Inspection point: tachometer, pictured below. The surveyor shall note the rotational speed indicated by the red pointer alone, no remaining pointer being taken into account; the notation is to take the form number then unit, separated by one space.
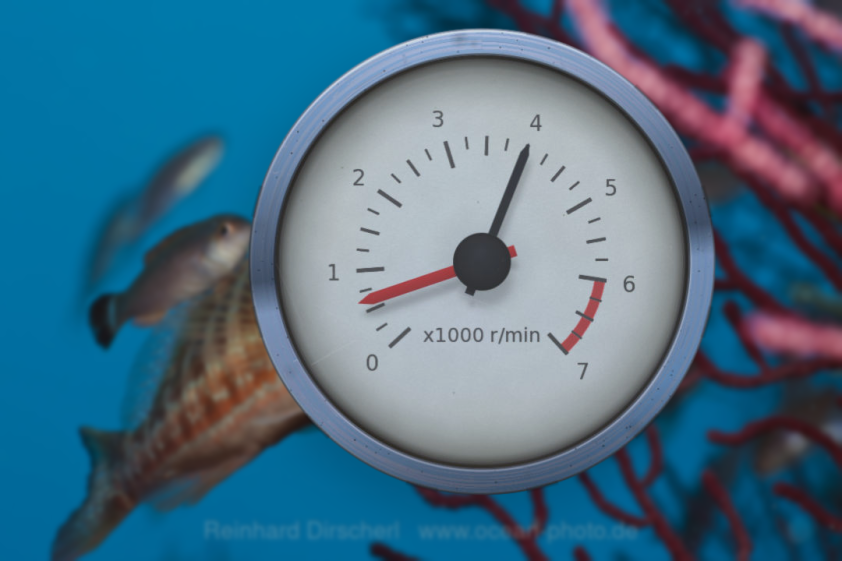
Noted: 625 rpm
